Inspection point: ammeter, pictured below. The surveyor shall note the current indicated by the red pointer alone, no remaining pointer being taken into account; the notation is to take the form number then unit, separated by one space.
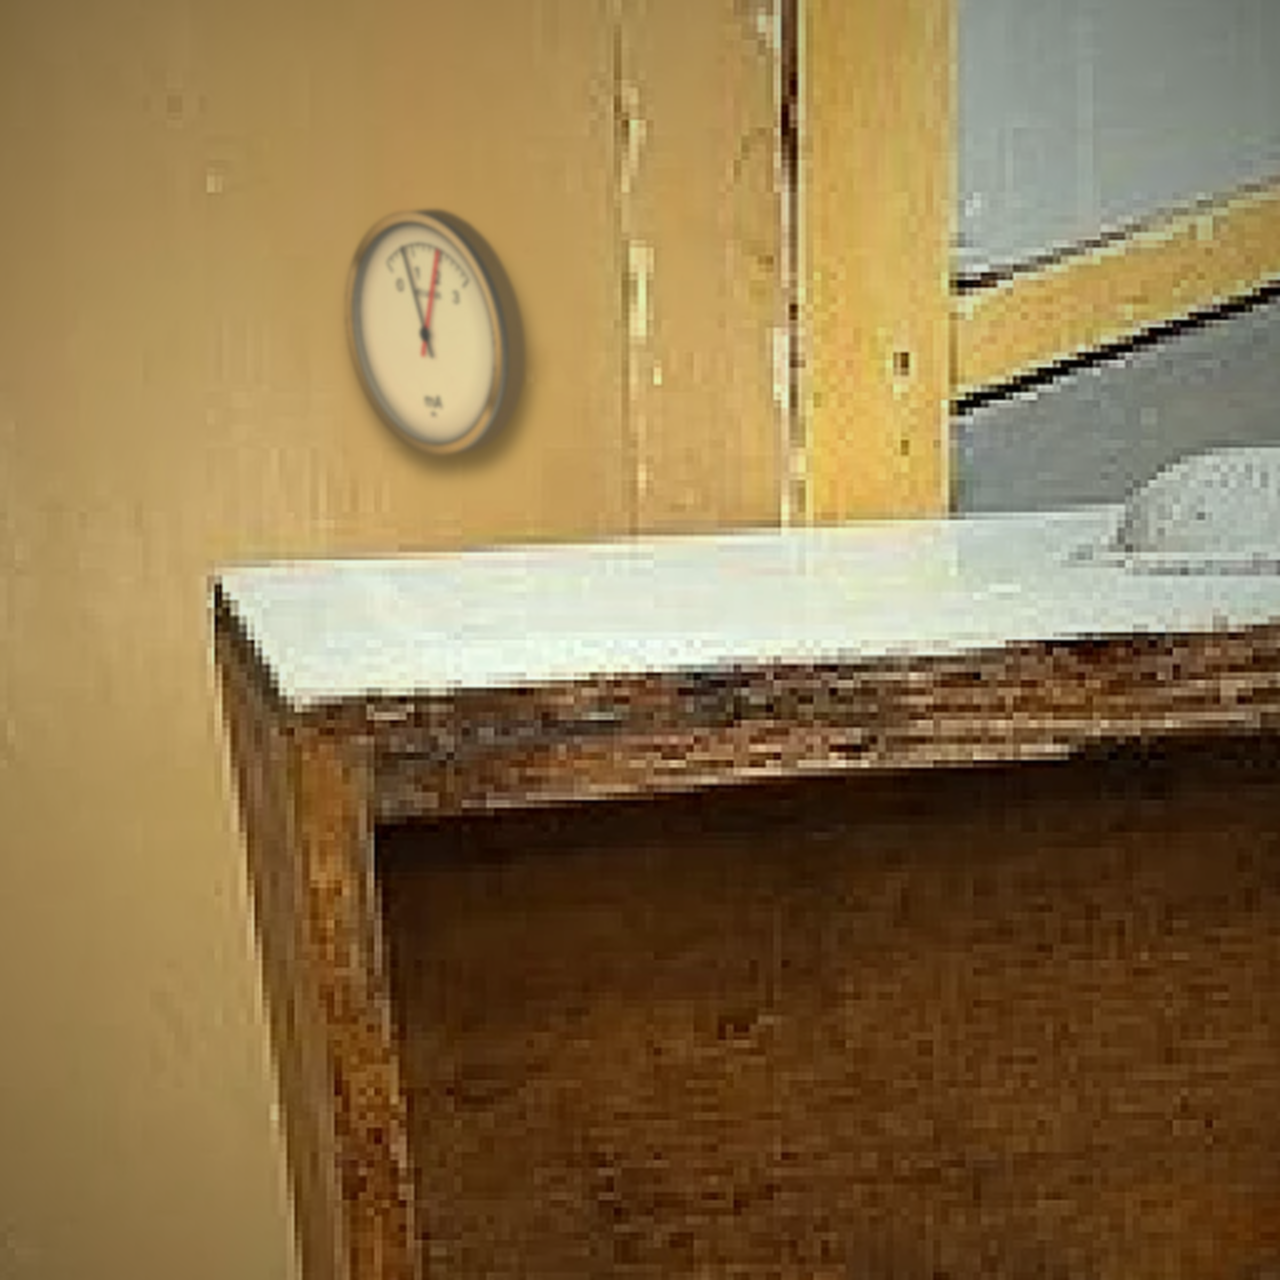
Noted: 2 mA
